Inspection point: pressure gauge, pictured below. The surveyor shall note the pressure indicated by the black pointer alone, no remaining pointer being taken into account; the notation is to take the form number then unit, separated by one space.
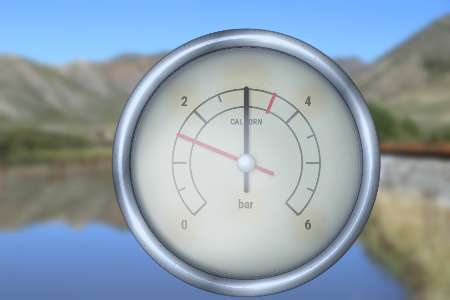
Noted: 3 bar
